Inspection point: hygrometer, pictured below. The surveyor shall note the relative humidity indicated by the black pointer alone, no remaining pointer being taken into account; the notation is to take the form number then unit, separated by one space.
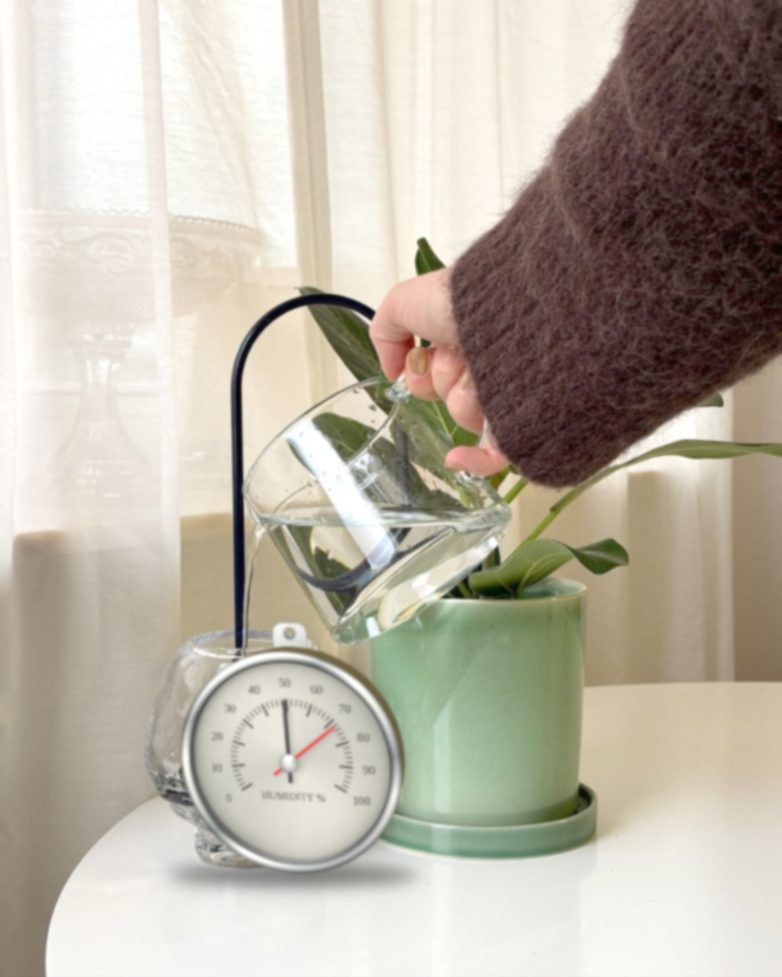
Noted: 50 %
